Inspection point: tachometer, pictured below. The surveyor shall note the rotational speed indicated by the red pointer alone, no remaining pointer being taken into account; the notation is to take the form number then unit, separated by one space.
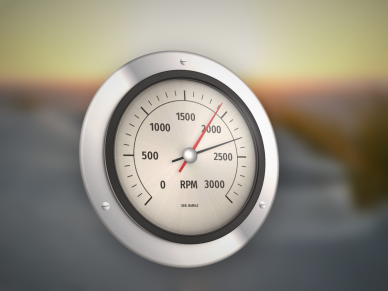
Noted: 1900 rpm
